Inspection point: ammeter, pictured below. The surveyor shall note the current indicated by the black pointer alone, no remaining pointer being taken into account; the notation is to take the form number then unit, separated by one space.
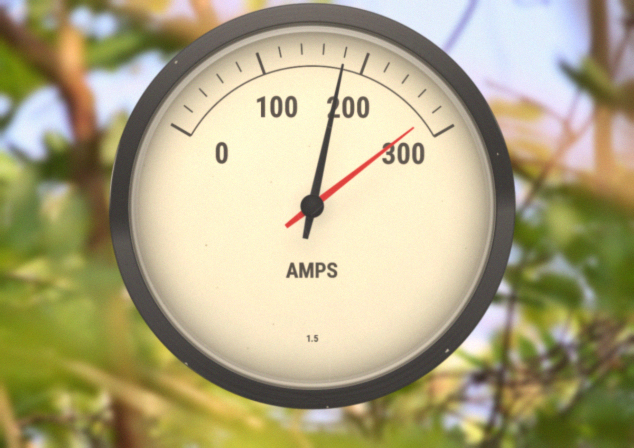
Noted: 180 A
